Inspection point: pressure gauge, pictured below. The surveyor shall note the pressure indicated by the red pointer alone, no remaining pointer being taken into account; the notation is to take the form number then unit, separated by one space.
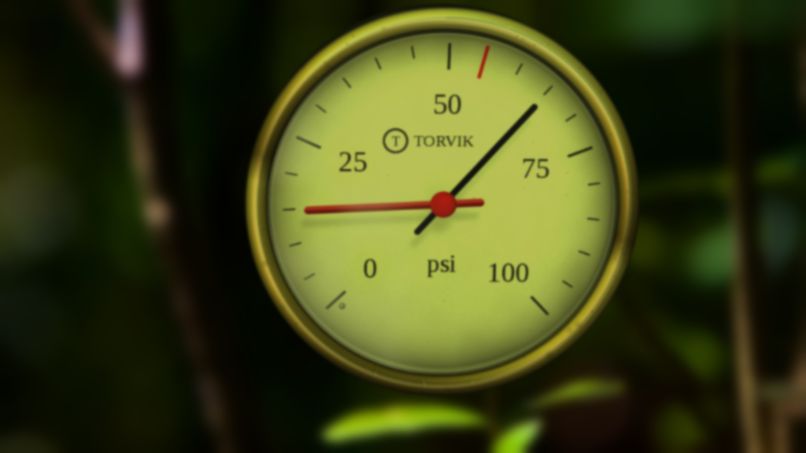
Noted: 15 psi
